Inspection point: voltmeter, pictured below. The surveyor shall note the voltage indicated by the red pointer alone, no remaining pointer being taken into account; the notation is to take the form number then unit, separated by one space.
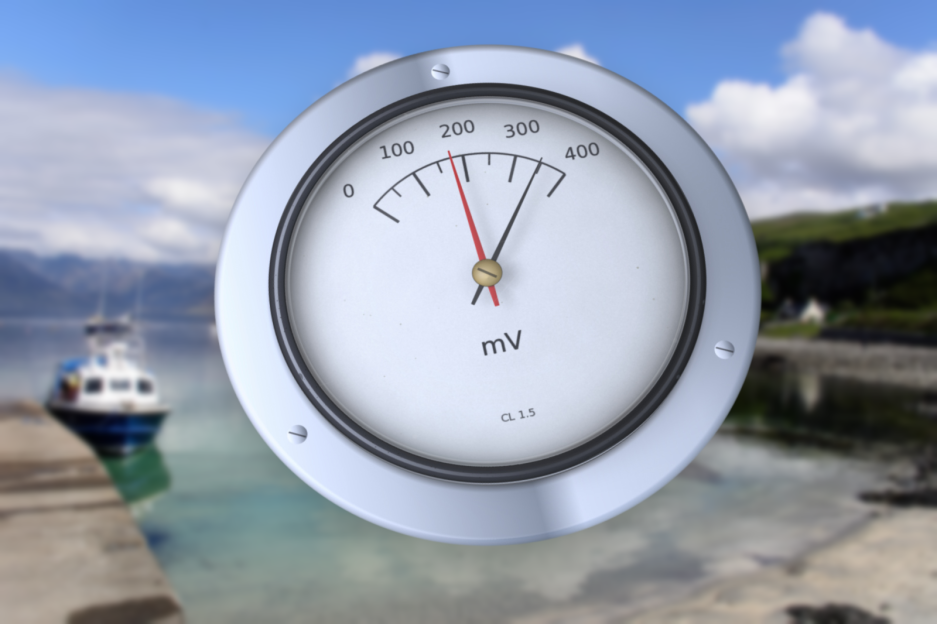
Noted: 175 mV
